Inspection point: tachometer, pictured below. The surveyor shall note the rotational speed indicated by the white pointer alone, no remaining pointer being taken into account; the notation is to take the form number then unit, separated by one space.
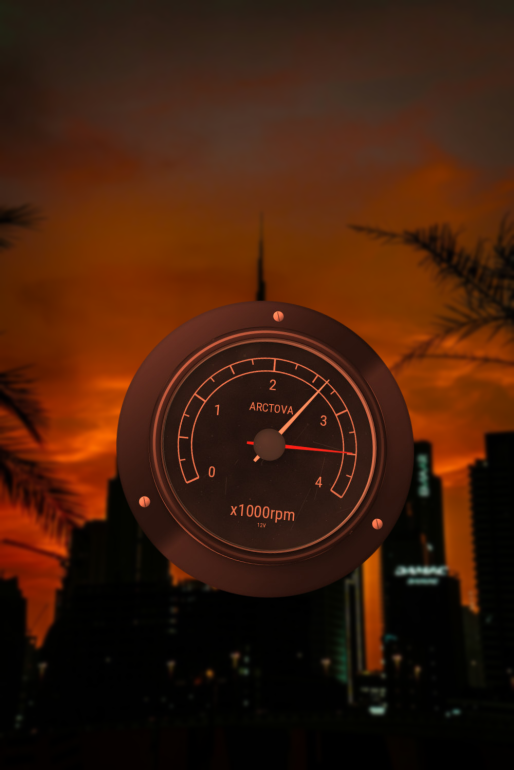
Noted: 2625 rpm
